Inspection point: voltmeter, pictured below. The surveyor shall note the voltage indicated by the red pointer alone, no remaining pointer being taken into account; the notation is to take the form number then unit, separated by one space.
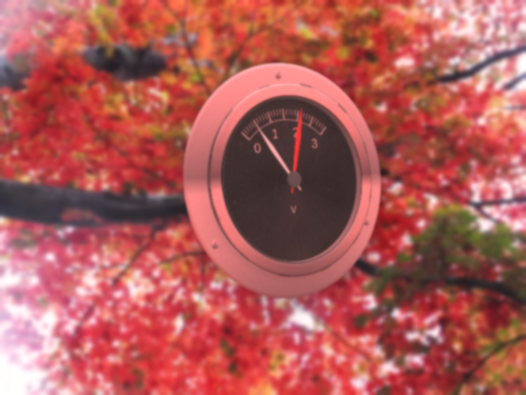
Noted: 2 V
